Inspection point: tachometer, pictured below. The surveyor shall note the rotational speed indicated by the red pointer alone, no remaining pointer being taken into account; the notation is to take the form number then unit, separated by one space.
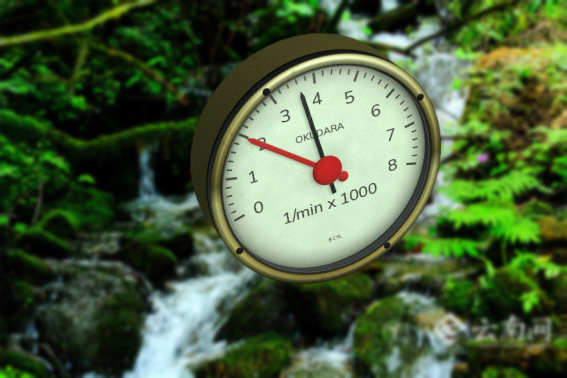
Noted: 2000 rpm
